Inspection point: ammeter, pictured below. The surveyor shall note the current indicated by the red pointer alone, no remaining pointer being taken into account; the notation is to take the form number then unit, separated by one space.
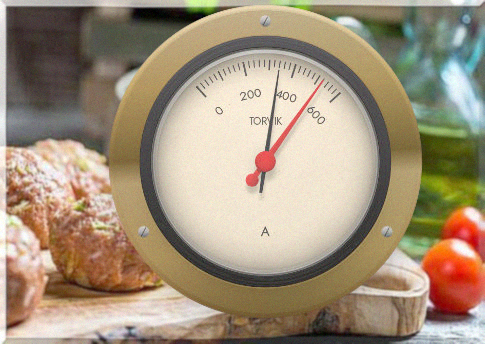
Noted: 520 A
